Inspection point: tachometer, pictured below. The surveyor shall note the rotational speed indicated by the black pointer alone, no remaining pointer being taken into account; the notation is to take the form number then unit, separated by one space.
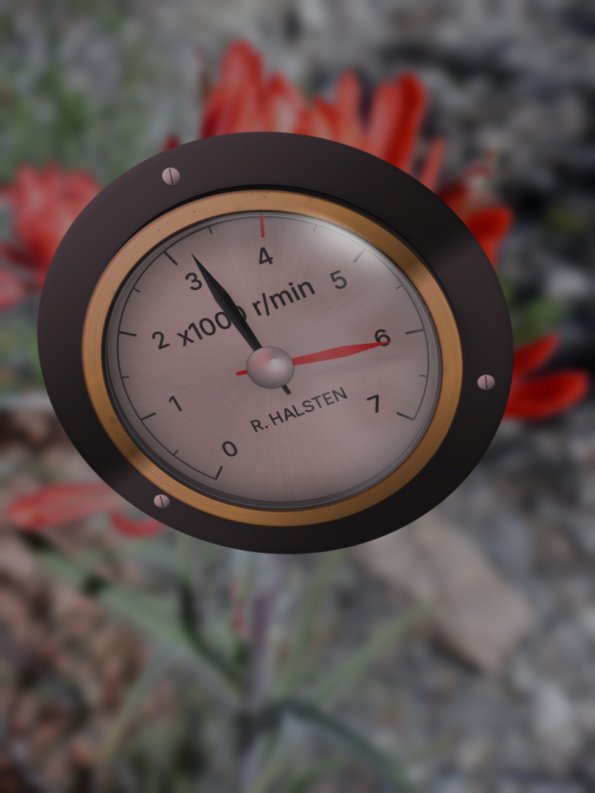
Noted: 3250 rpm
